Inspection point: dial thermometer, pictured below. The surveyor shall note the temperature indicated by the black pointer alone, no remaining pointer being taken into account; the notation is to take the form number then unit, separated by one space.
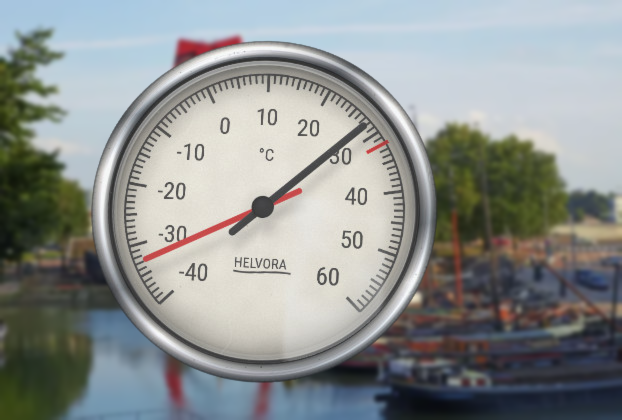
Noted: 28 °C
